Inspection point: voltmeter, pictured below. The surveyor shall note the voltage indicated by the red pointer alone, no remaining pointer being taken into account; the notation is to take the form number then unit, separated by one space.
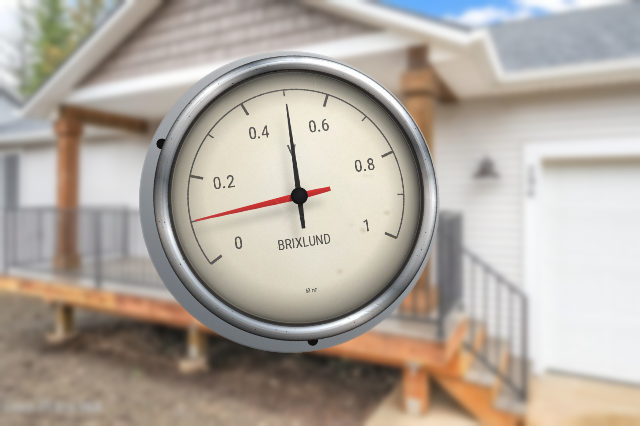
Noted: 0.1 V
